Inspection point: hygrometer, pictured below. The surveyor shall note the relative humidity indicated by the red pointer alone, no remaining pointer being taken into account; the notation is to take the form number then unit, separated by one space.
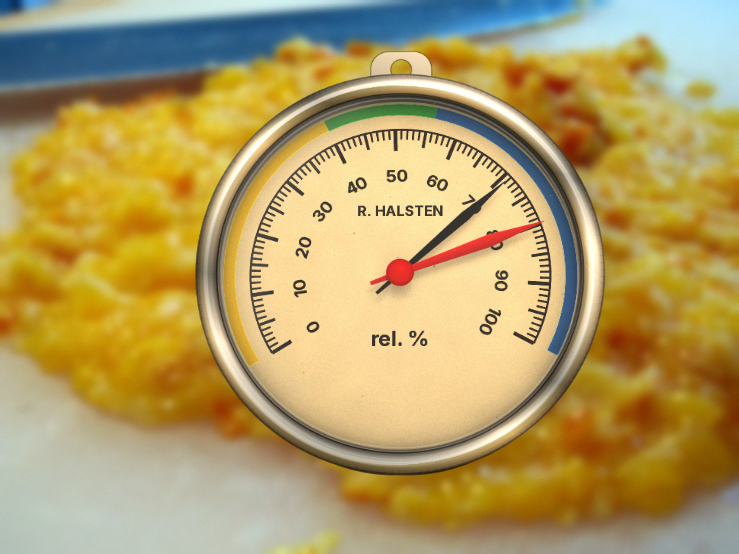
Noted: 80 %
